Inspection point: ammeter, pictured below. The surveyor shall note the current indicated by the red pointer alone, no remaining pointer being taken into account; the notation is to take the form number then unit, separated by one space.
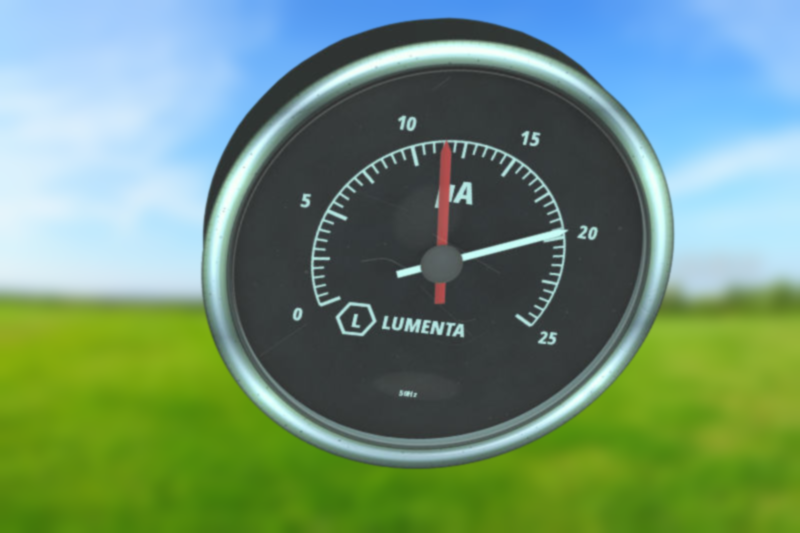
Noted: 11.5 µA
